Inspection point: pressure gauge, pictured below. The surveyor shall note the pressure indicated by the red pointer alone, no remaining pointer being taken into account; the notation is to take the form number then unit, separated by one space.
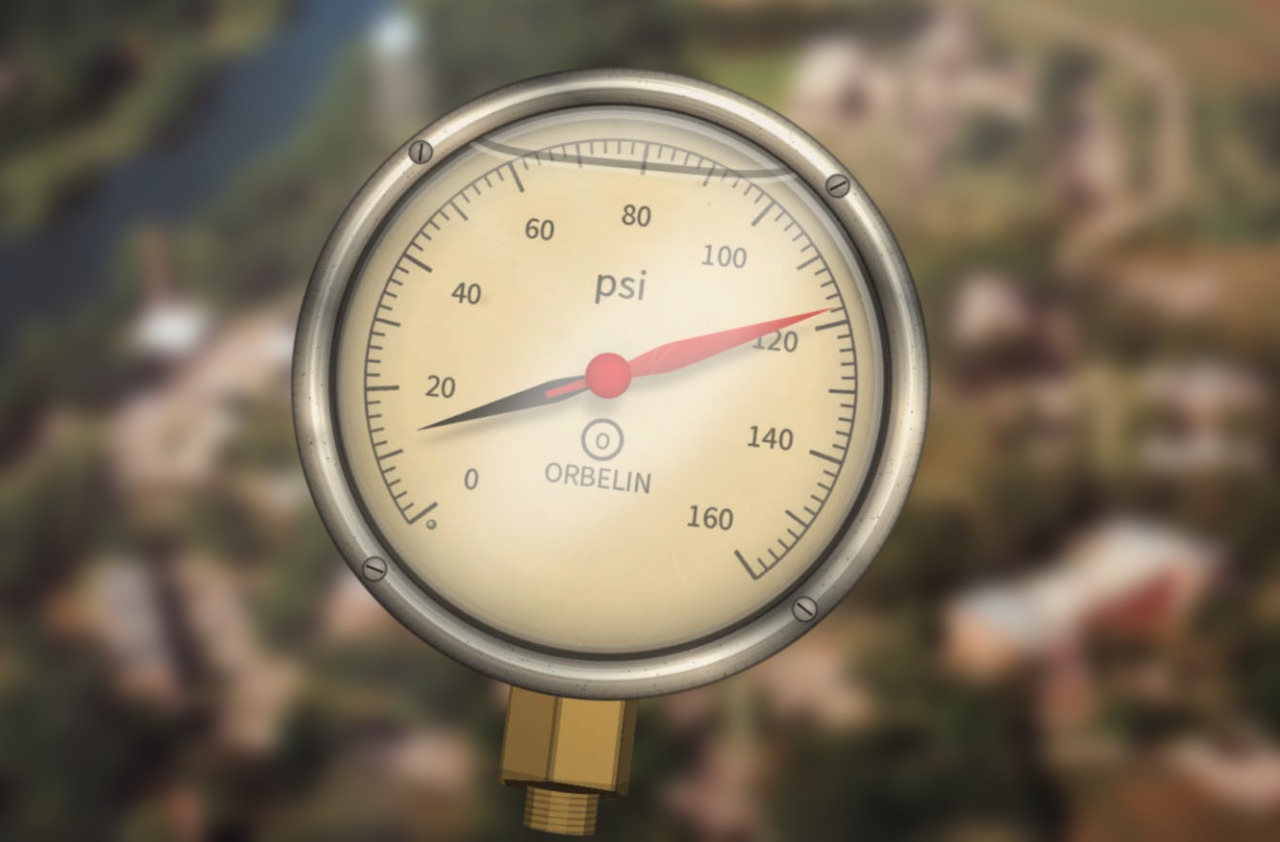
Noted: 118 psi
